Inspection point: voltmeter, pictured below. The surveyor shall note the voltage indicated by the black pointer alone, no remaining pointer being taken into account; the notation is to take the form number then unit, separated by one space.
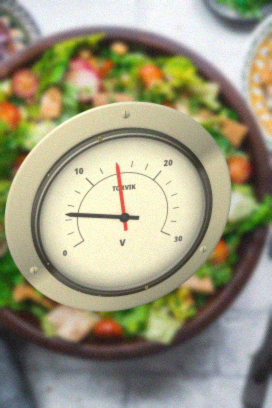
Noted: 5 V
